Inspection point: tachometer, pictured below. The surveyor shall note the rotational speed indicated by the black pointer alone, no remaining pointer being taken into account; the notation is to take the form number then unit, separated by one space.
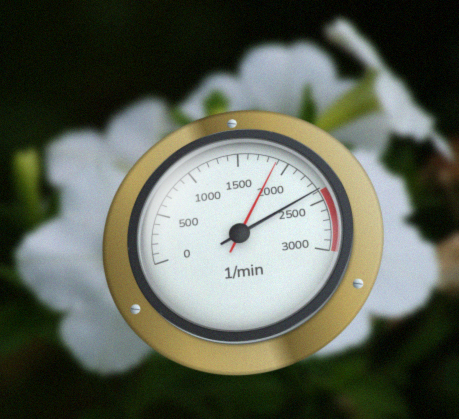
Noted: 2400 rpm
